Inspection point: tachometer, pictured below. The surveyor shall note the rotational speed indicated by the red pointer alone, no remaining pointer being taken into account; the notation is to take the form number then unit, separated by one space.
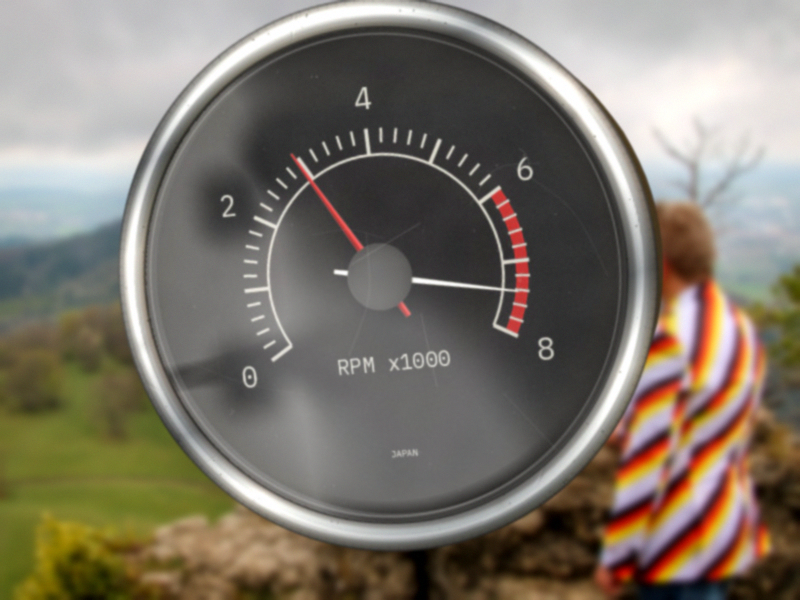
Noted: 3000 rpm
